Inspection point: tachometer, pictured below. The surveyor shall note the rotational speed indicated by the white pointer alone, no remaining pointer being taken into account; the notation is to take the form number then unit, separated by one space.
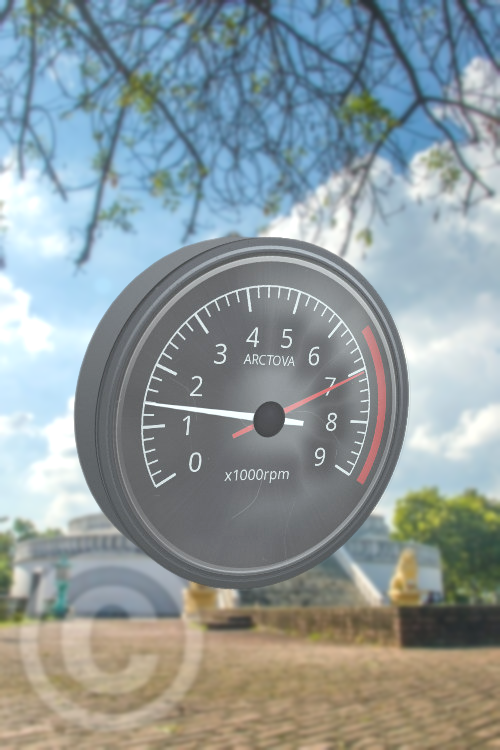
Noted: 1400 rpm
